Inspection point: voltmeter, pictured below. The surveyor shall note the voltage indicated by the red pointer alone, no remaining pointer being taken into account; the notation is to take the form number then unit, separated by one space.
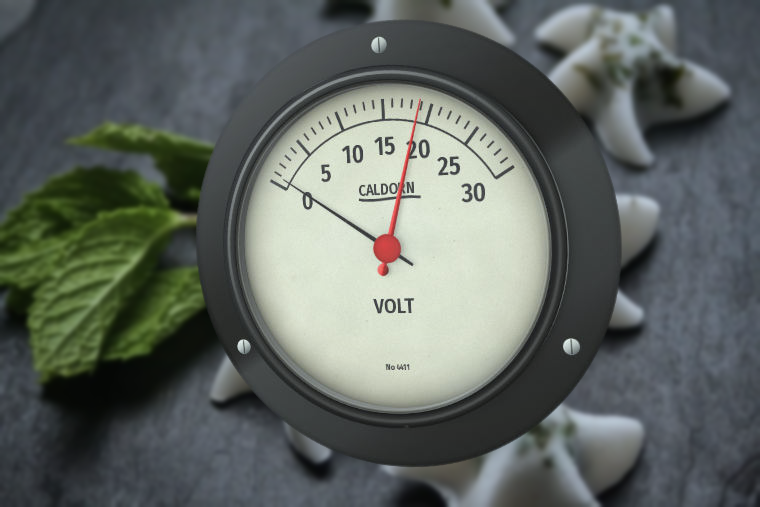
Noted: 19 V
